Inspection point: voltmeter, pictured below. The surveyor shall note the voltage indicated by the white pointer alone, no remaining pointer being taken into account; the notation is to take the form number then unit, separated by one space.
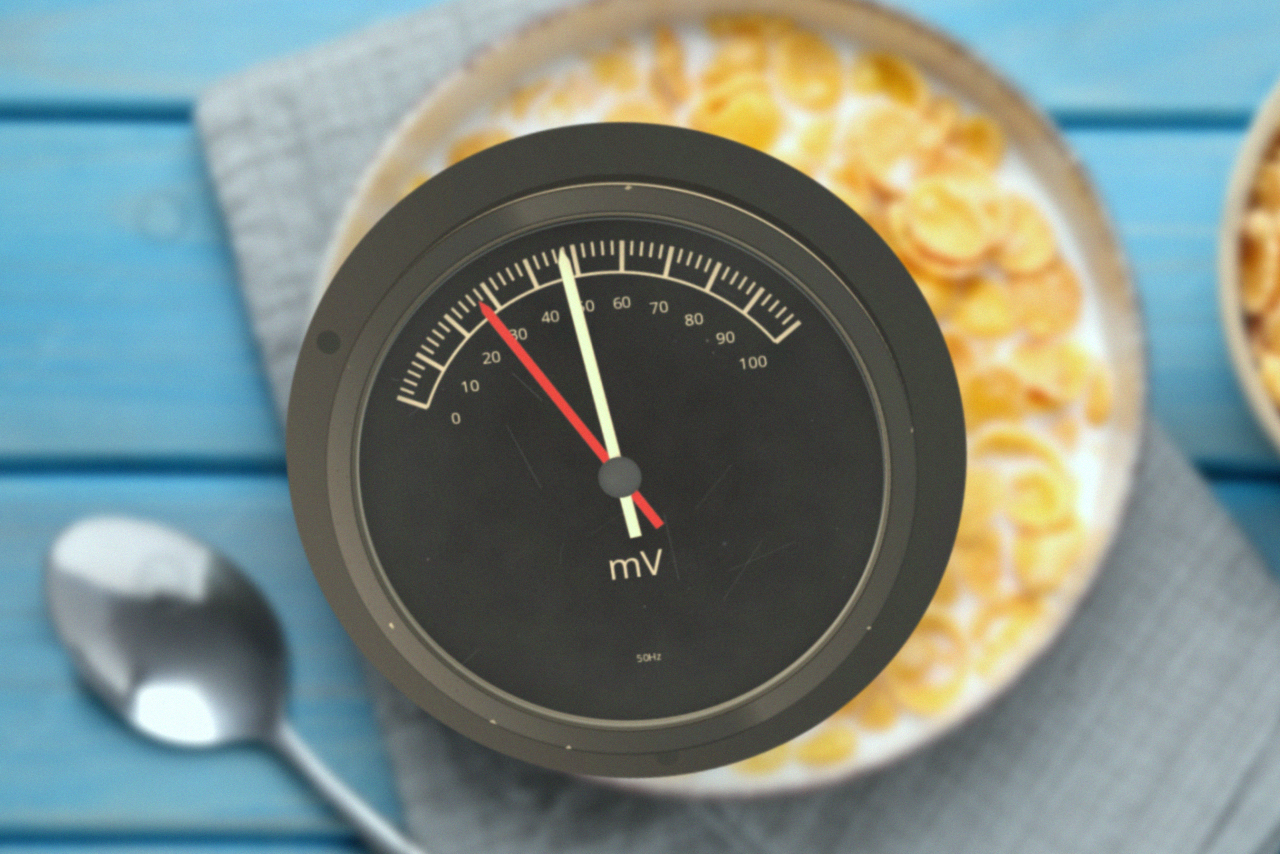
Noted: 48 mV
